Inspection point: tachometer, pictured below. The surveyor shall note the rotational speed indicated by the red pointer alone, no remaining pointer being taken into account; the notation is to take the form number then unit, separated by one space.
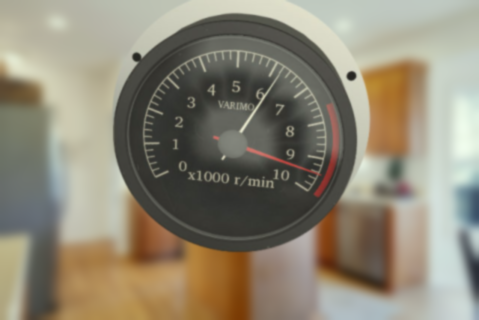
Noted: 9400 rpm
